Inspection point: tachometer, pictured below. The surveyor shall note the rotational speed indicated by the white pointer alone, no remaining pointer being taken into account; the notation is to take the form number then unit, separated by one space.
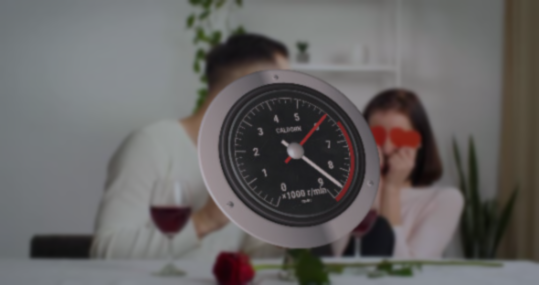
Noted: 8600 rpm
